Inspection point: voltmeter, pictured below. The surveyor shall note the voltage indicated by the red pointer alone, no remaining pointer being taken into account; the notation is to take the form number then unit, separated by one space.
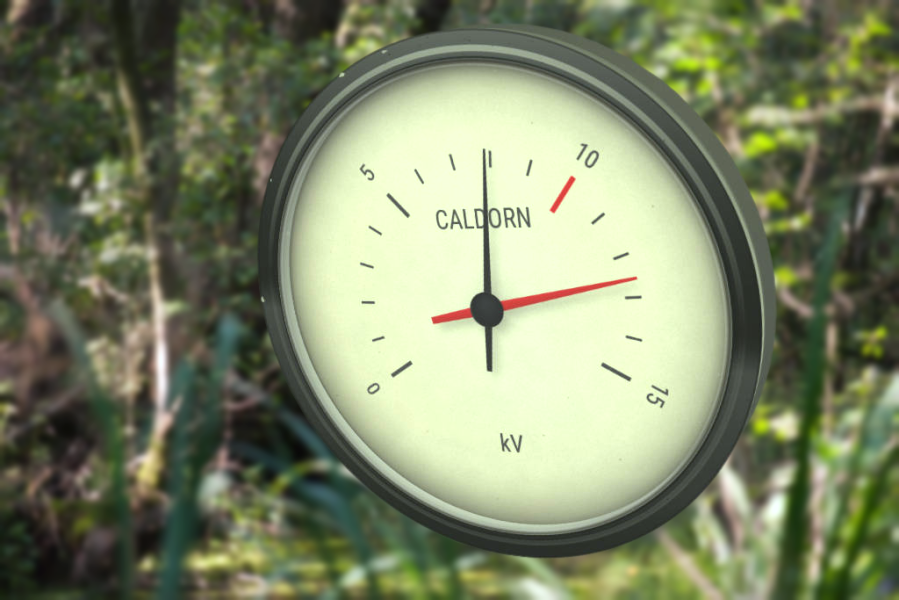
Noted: 12.5 kV
